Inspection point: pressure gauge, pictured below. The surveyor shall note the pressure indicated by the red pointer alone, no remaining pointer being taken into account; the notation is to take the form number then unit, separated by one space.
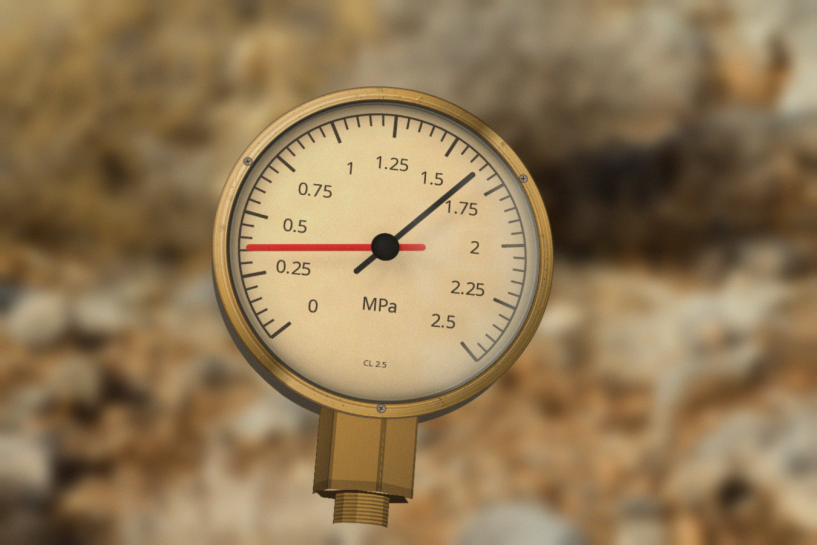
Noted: 0.35 MPa
